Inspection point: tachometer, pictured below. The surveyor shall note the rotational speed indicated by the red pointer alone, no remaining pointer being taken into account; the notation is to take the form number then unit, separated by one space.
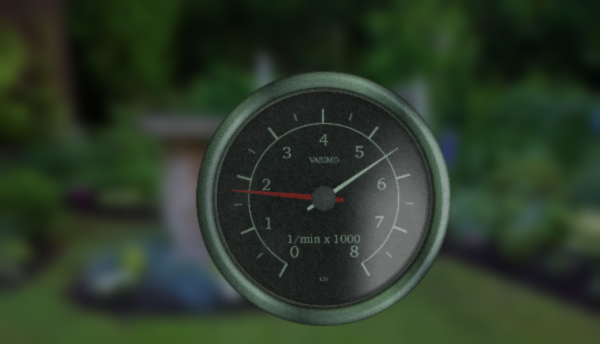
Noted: 1750 rpm
